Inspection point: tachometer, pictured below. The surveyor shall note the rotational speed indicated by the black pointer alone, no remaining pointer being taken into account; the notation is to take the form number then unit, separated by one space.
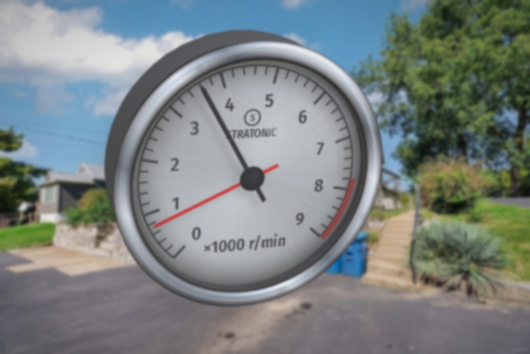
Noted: 3600 rpm
